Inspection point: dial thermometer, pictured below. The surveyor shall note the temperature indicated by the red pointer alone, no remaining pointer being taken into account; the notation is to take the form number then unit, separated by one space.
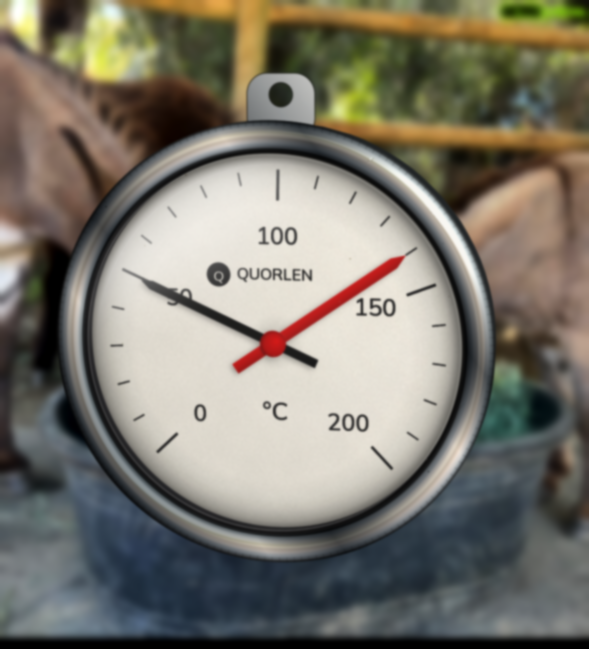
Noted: 140 °C
